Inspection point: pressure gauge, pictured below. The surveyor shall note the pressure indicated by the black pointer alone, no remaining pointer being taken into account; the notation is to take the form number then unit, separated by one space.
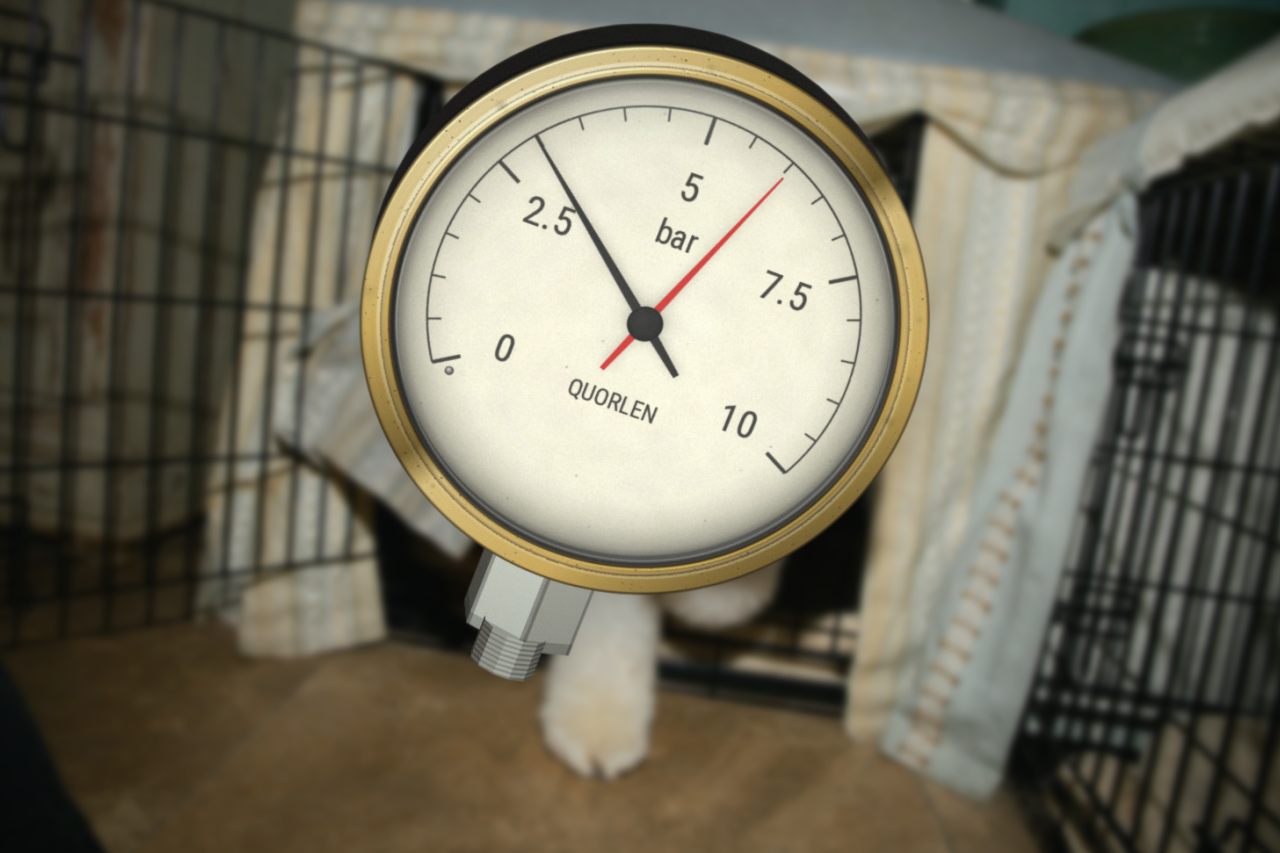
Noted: 3 bar
